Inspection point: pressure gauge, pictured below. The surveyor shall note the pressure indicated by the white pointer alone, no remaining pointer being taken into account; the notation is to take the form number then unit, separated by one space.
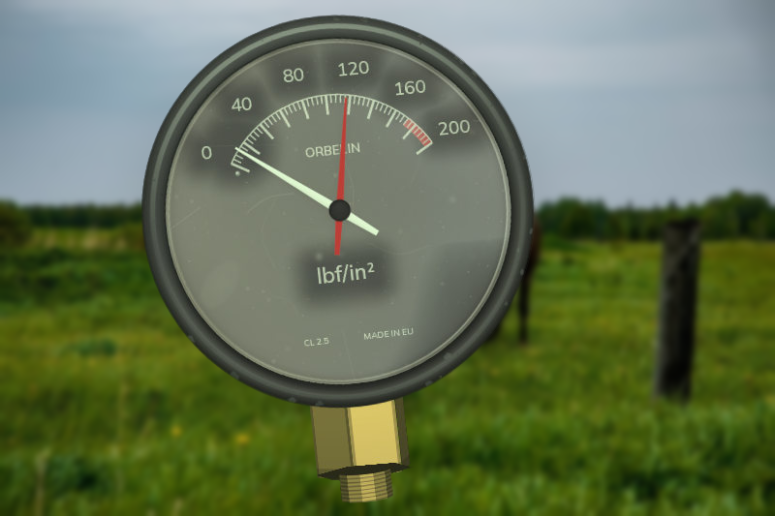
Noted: 12 psi
